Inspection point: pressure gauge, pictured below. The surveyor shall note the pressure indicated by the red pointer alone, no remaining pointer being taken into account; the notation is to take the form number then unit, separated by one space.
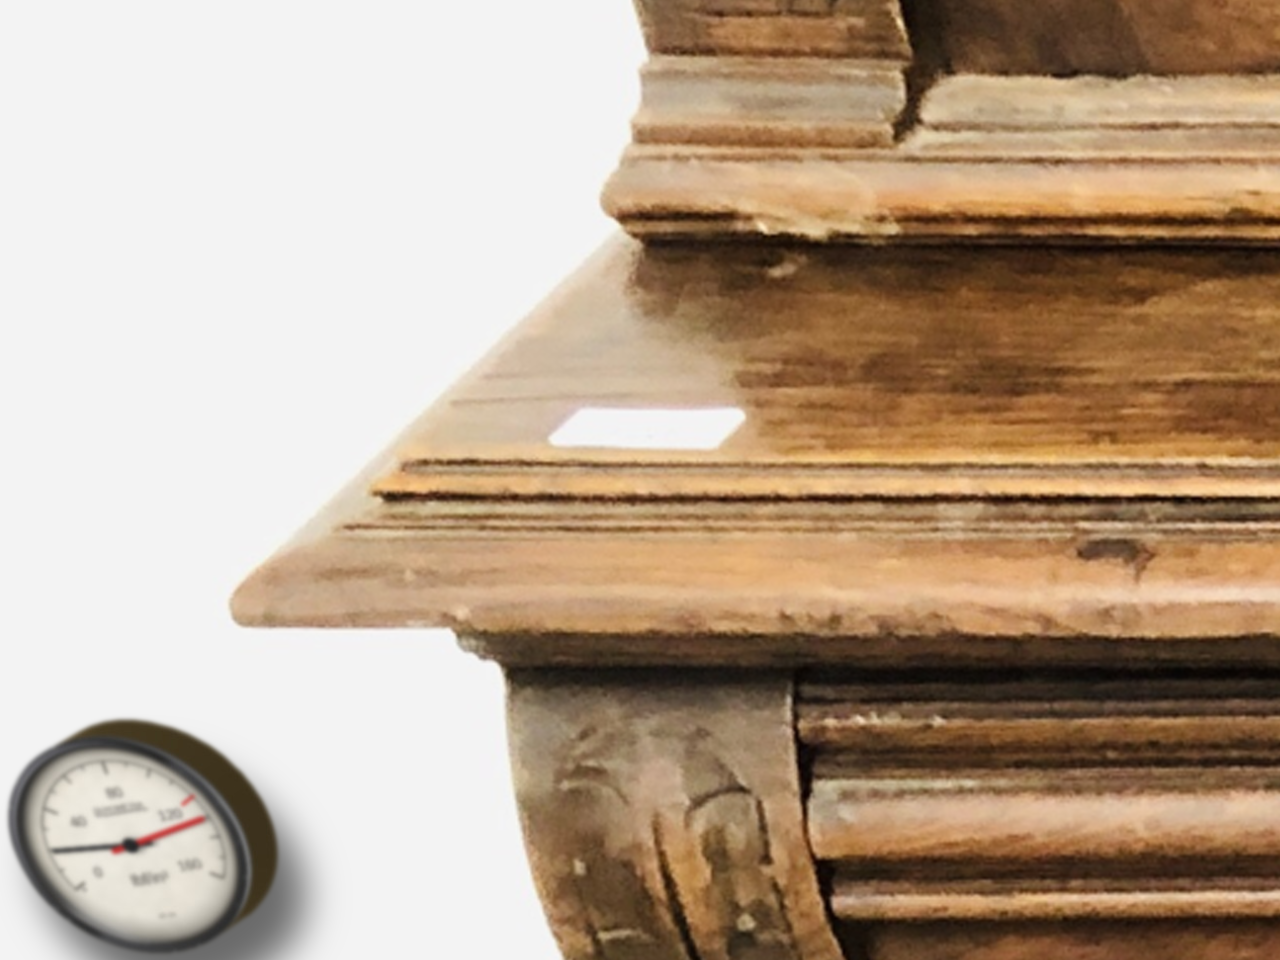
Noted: 130 psi
